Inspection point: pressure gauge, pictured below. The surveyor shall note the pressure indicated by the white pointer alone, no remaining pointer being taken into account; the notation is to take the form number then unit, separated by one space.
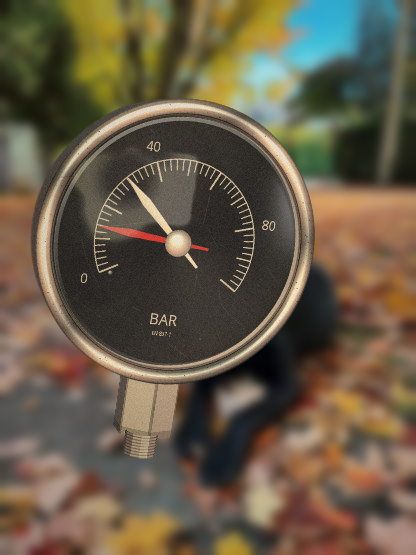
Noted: 30 bar
